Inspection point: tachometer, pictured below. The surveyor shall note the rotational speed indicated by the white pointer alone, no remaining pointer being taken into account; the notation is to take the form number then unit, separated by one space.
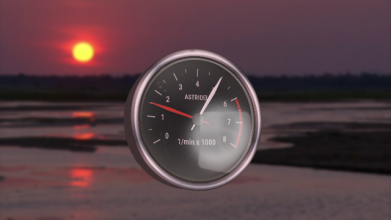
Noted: 5000 rpm
